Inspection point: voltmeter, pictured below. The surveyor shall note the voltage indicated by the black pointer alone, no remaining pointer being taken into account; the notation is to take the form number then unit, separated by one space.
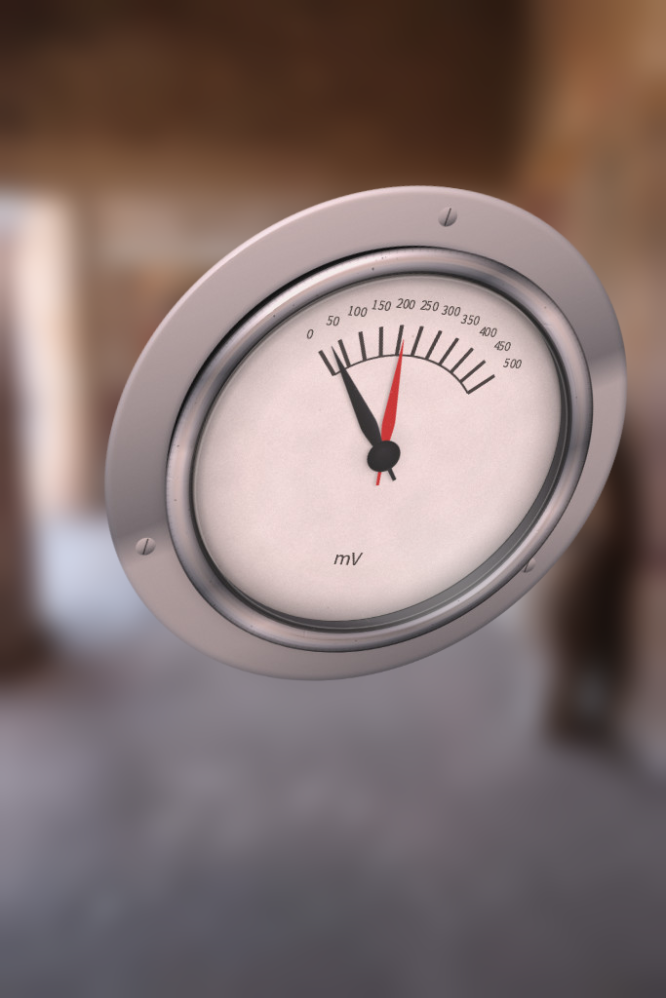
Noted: 25 mV
